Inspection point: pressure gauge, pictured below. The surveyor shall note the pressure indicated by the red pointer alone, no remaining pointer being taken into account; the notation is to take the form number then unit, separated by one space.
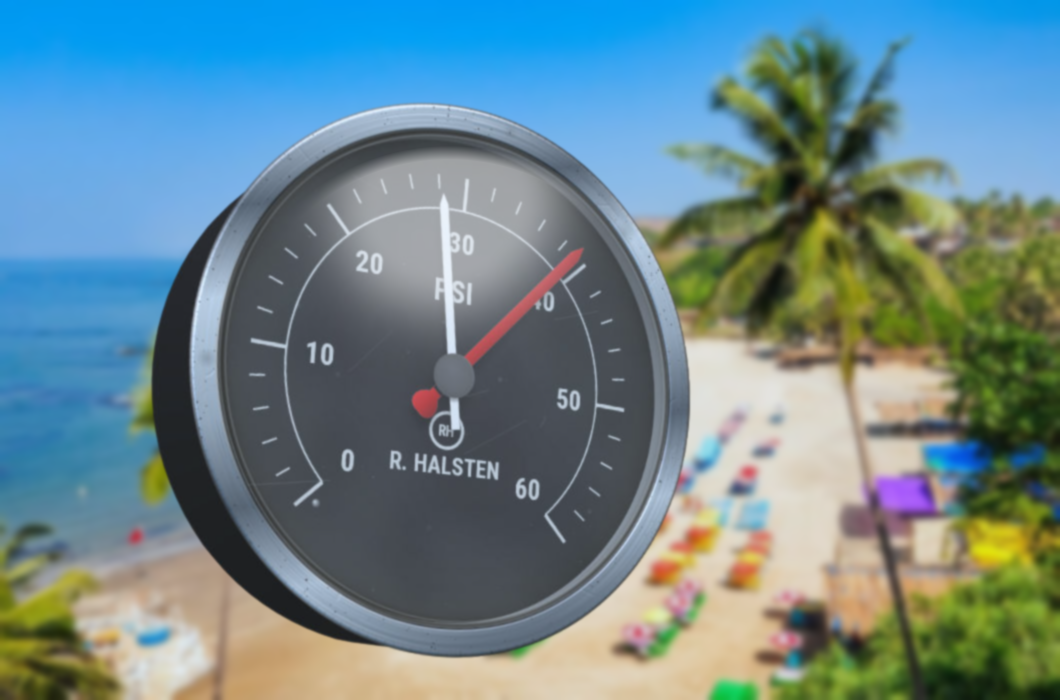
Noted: 39 psi
